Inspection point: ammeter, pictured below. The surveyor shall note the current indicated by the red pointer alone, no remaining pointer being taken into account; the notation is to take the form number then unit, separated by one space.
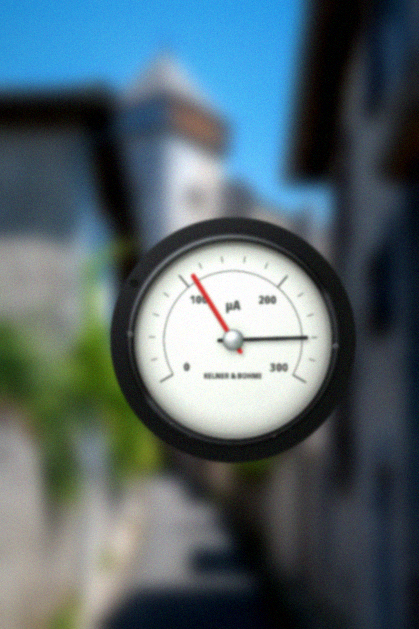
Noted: 110 µA
